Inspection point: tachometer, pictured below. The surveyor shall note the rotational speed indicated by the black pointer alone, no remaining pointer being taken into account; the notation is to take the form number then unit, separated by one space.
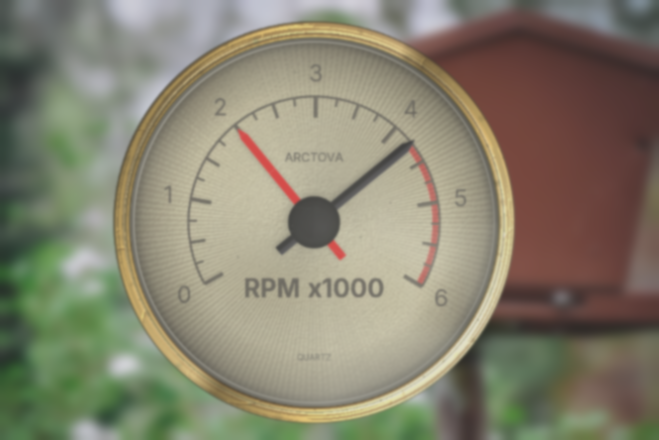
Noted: 4250 rpm
